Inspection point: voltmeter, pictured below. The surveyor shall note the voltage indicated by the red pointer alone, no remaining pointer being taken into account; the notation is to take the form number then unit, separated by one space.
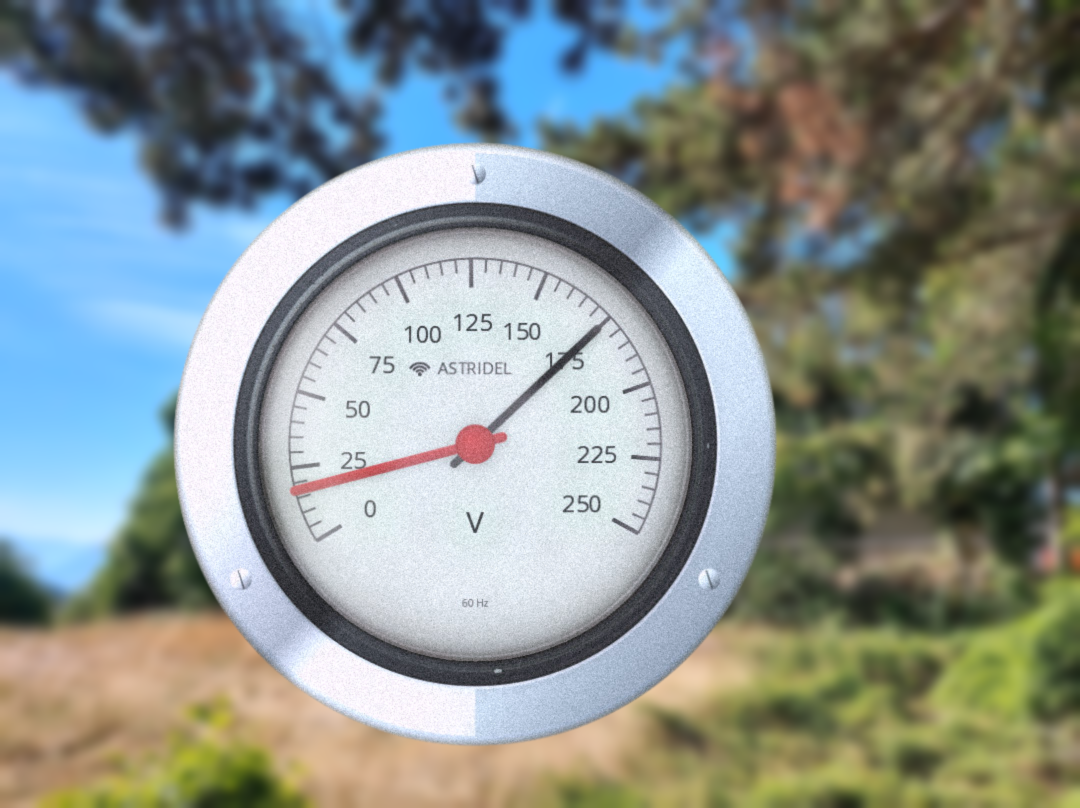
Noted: 17.5 V
